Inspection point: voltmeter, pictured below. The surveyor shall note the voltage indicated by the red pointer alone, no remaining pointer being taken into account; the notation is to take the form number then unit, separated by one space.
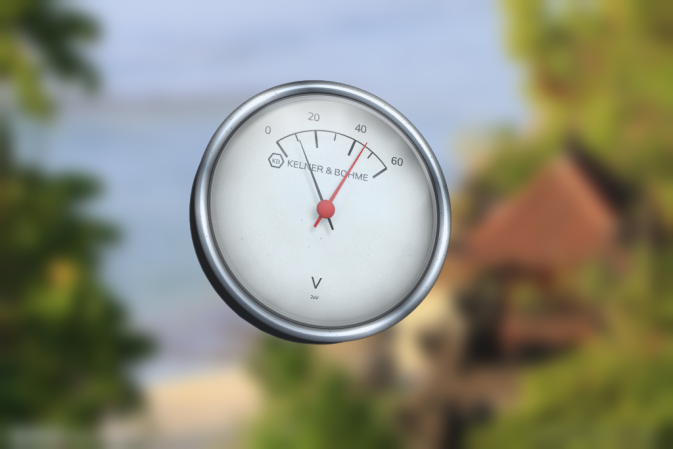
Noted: 45 V
